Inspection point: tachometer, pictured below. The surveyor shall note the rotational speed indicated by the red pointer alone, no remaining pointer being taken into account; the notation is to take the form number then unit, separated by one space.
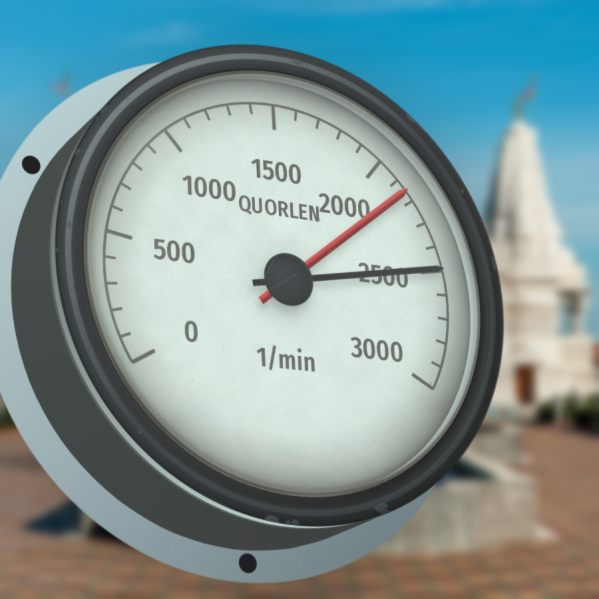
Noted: 2150 rpm
